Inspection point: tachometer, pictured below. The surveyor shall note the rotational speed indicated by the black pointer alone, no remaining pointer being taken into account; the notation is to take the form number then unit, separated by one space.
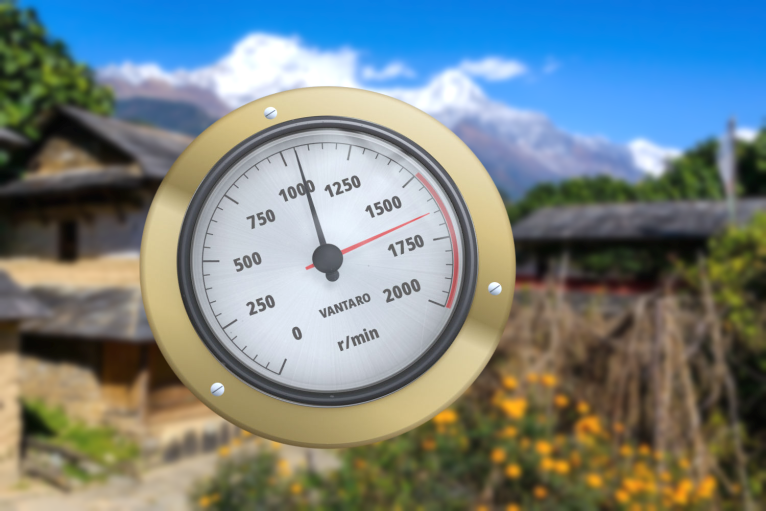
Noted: 1050 rpm
